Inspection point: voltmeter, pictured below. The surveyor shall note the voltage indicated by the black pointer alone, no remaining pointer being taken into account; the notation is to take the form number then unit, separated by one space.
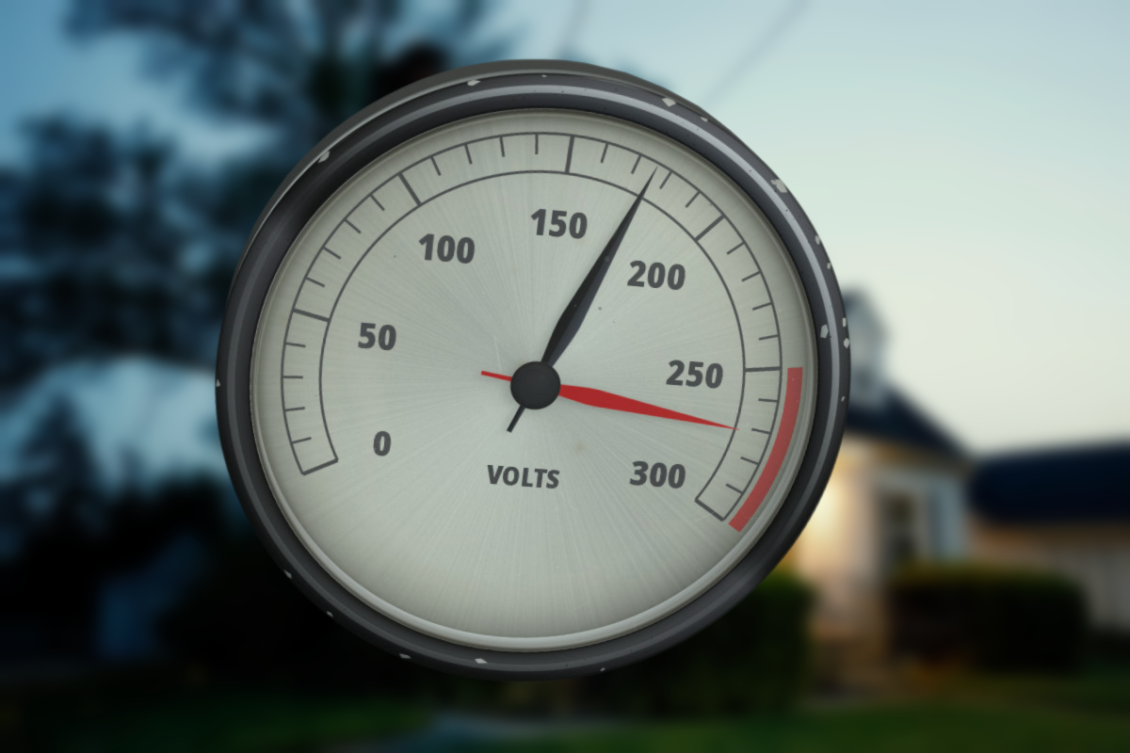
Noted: 175 V
